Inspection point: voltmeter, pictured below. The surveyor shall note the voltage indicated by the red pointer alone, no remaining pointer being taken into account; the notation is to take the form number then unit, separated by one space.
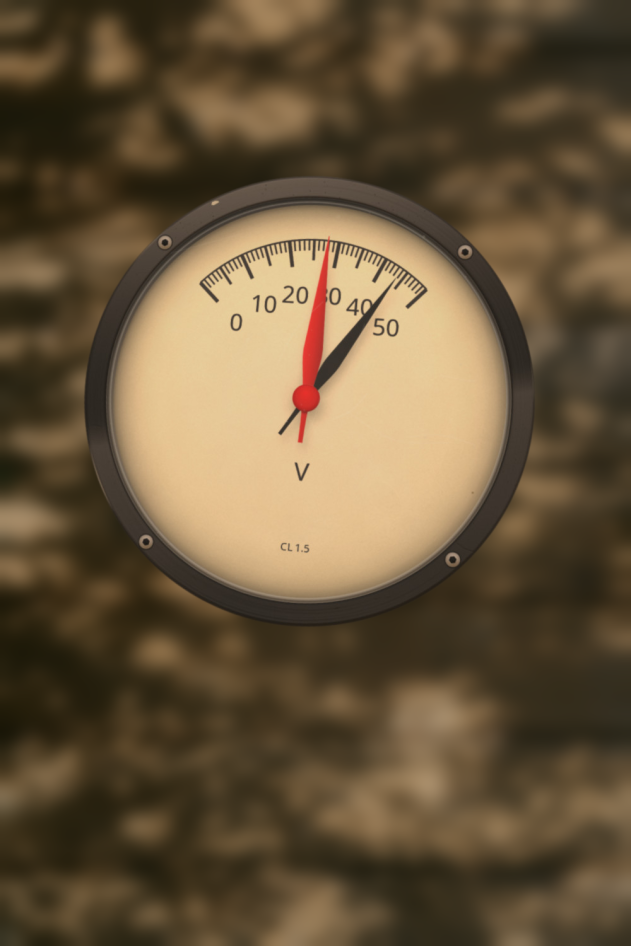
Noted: 28 V
